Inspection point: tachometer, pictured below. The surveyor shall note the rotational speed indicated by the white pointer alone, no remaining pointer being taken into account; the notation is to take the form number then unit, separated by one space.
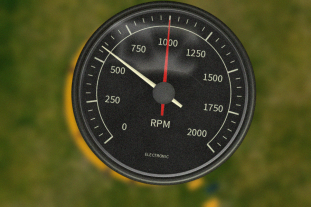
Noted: 575 rpm
